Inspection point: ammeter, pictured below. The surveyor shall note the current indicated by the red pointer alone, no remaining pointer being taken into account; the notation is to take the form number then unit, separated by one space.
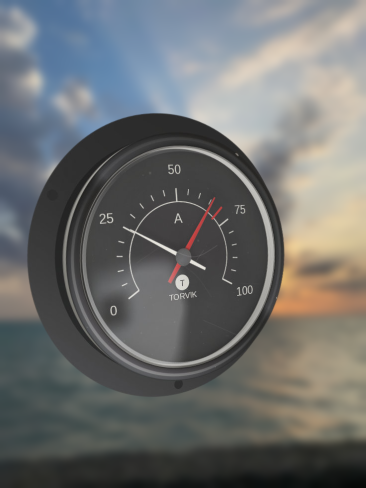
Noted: 65 A
